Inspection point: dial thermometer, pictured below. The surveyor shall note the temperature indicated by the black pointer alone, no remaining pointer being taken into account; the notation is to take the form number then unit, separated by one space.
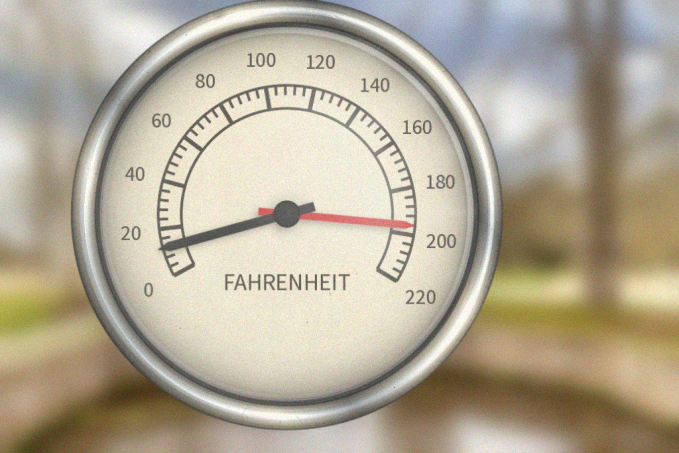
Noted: 12 °F
